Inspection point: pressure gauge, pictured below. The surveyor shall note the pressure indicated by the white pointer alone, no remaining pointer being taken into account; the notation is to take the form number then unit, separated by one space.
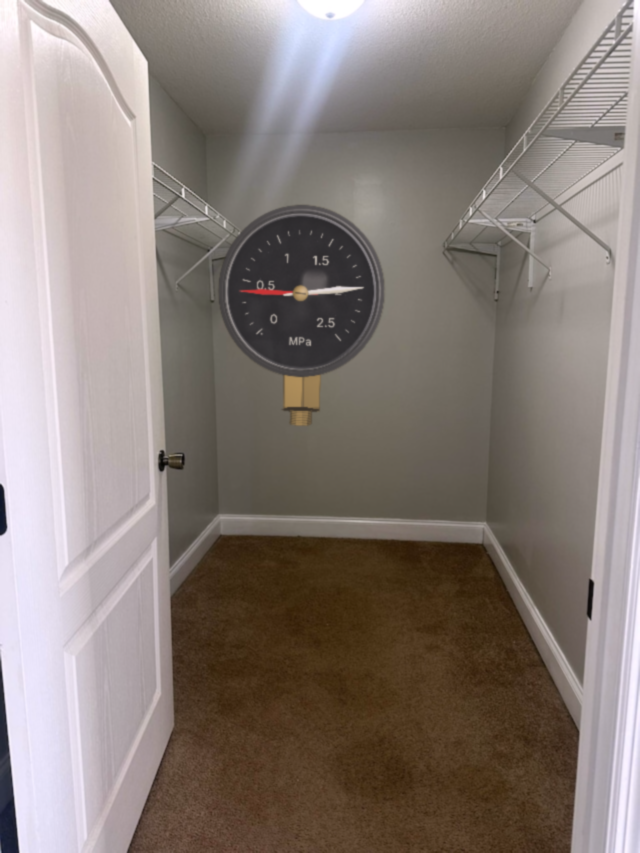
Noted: 2 MPa
